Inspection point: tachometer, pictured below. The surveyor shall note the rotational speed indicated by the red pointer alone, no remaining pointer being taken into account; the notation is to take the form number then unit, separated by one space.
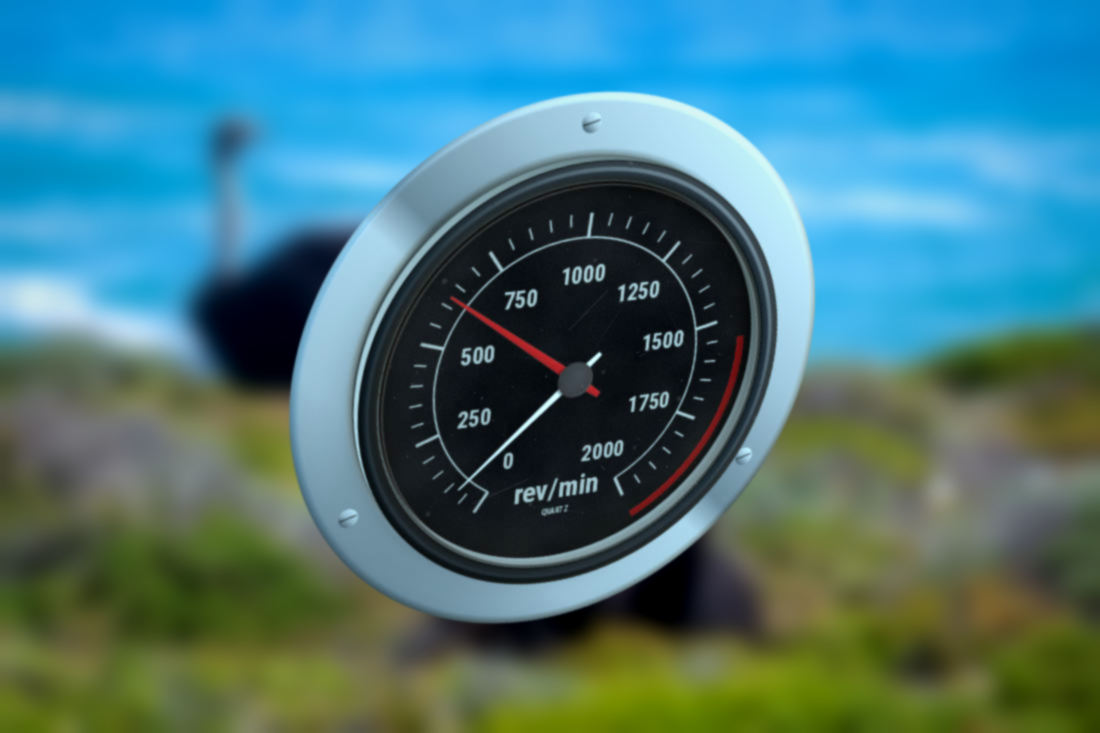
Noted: 625 rpm
